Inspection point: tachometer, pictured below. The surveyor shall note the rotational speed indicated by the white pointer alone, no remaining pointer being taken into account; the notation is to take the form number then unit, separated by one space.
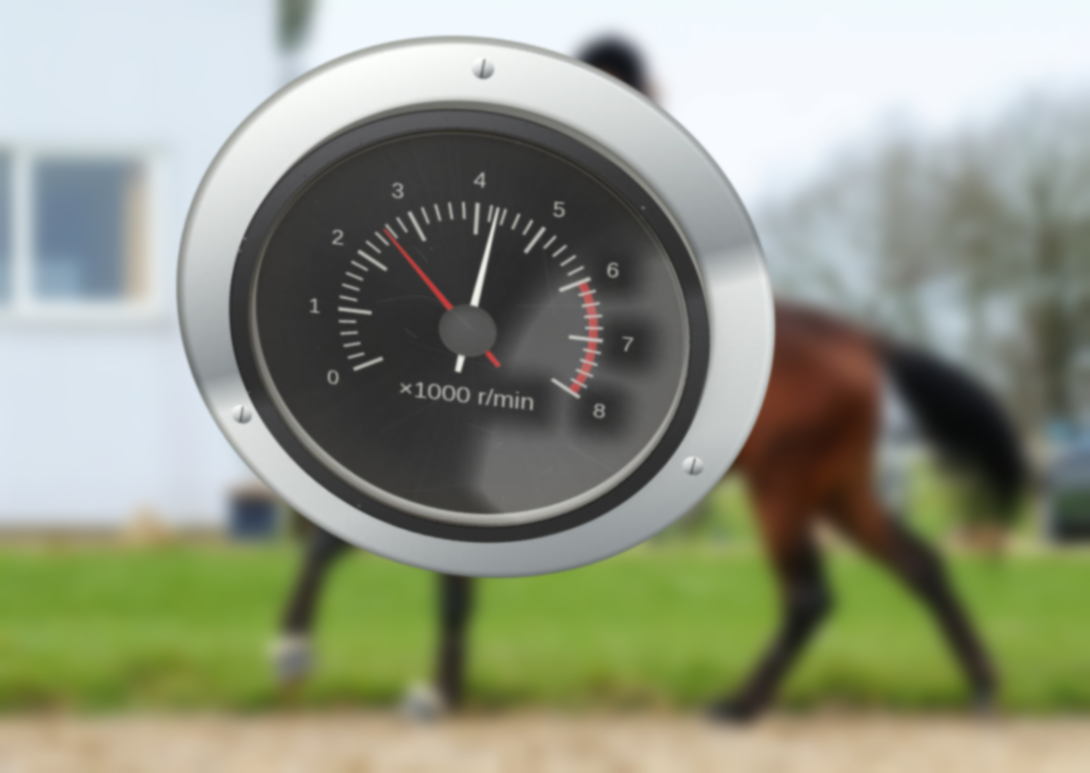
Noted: 4300 rpm
